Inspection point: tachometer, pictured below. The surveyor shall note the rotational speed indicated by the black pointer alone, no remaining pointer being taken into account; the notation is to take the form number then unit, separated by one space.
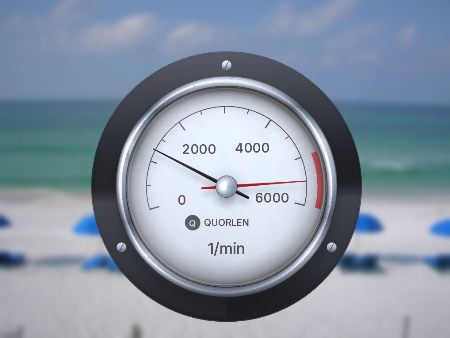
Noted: 1250 rpm
